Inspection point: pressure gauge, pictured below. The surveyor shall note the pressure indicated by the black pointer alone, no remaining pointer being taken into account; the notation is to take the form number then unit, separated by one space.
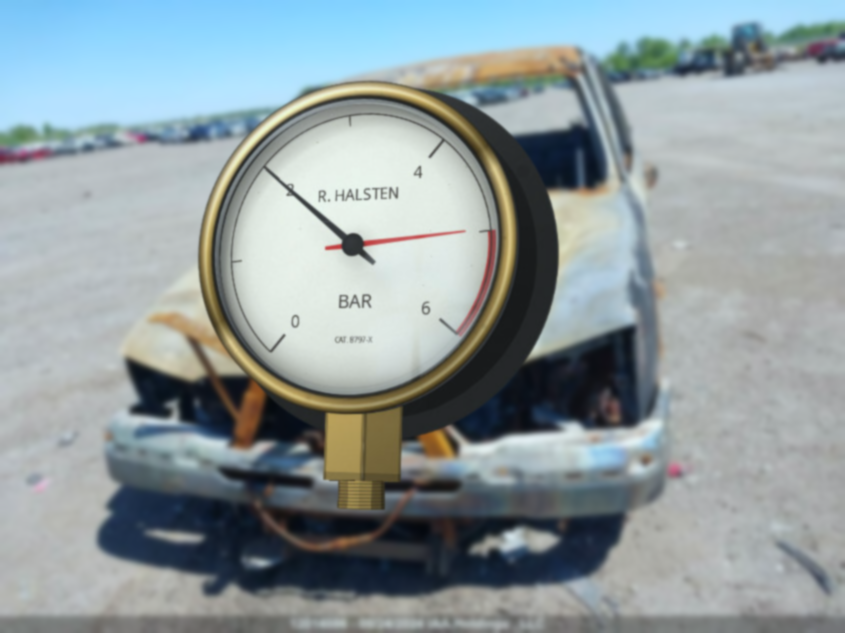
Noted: 2 bar
